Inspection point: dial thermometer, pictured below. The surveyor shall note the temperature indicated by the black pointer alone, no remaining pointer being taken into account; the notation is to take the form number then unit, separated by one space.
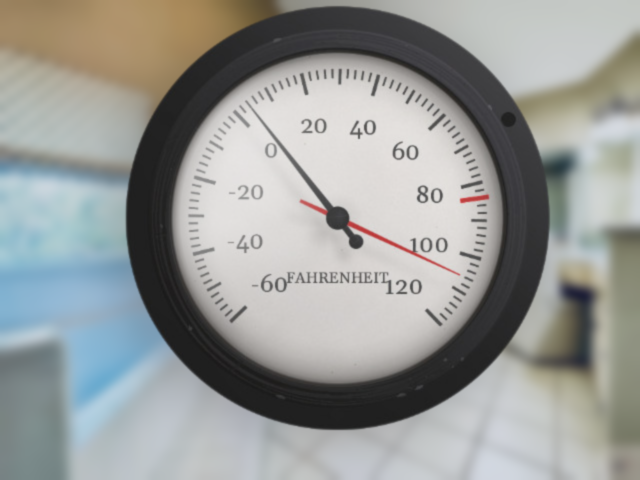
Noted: 4 °F
